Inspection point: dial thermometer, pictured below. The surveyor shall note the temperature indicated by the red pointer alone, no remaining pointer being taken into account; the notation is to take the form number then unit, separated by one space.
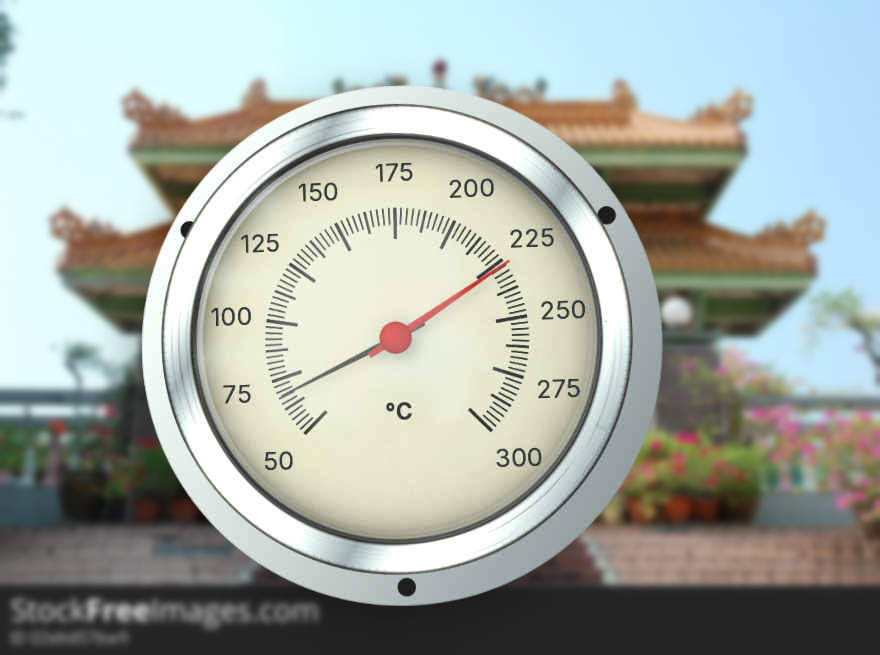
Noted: 227.5 °C
